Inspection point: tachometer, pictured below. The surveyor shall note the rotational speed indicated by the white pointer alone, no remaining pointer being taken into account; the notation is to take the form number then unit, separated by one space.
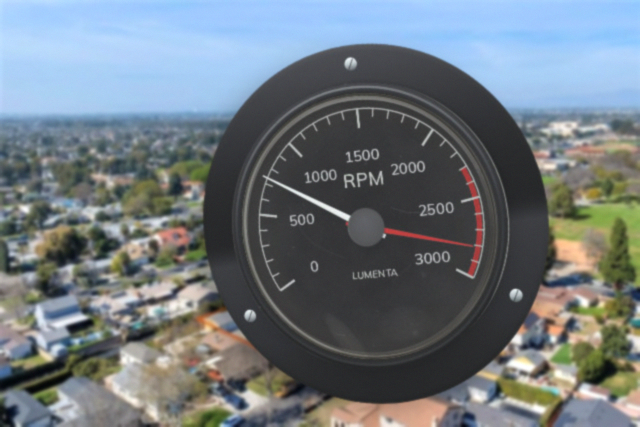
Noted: 750 rpm
